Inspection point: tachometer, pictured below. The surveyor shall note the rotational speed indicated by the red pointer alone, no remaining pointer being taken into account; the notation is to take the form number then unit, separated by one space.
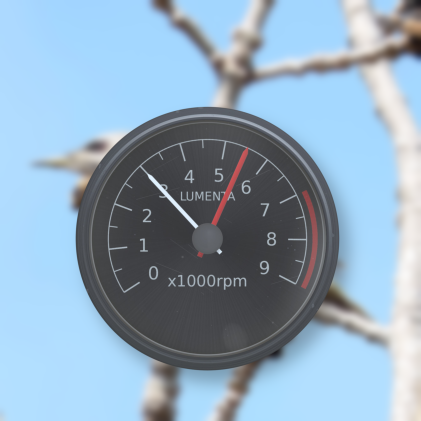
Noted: 5500 rpm
